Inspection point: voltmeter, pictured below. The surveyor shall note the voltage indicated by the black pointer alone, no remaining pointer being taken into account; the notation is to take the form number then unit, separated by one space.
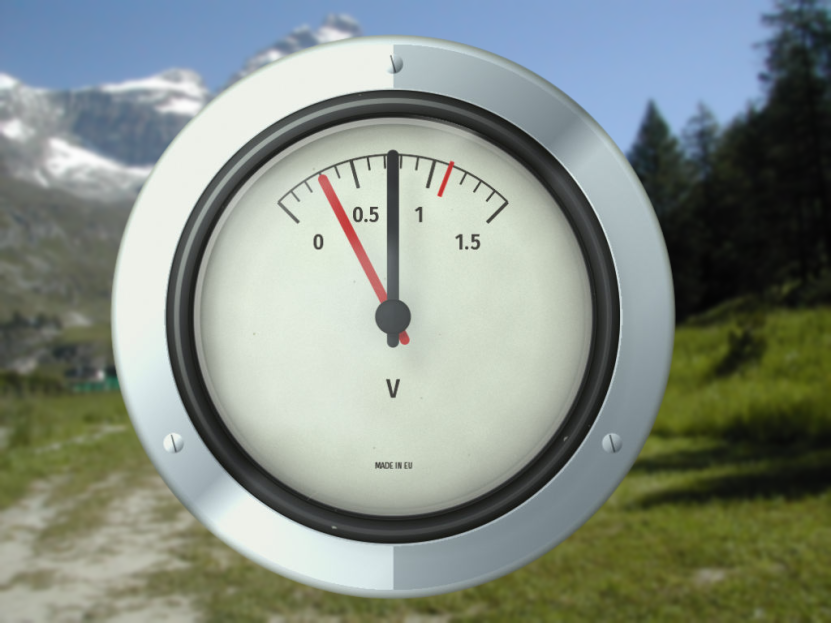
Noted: 0.75 V
